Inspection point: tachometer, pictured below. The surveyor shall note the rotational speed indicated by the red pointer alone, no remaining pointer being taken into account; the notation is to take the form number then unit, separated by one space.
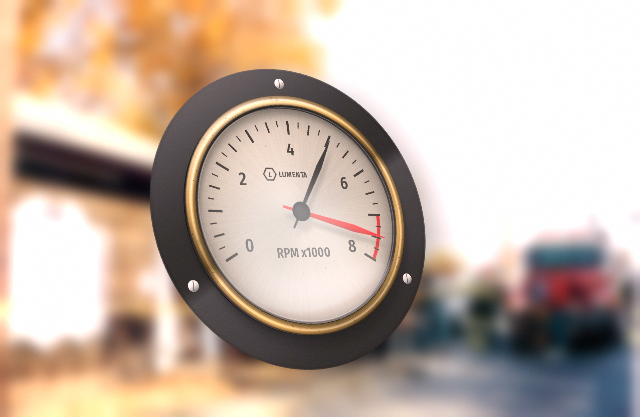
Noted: 7500 rpm
